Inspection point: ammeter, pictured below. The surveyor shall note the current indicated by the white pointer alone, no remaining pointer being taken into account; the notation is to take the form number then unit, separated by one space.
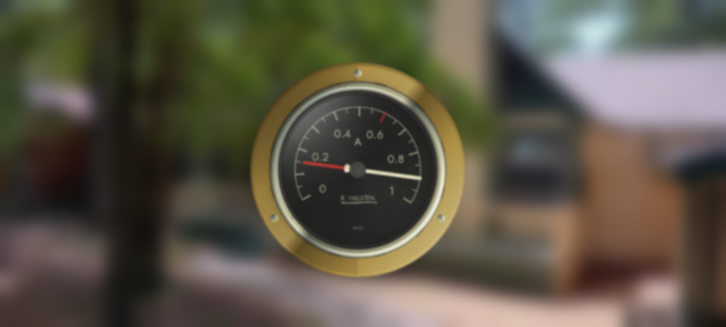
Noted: 0.9 A
